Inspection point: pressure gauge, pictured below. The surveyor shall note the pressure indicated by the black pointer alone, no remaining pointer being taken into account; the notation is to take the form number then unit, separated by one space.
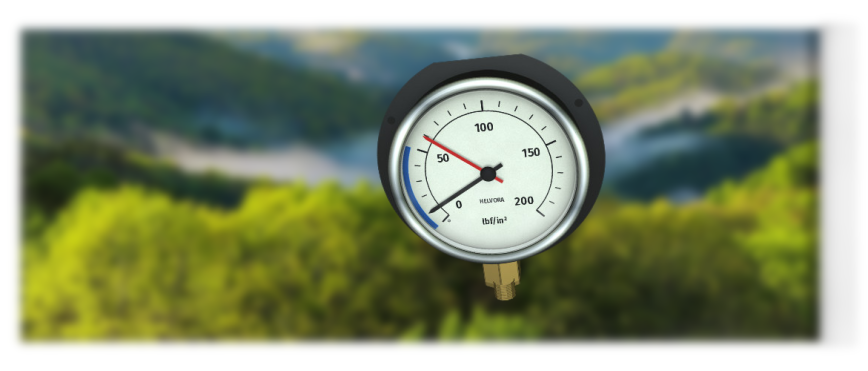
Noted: 10 psi
